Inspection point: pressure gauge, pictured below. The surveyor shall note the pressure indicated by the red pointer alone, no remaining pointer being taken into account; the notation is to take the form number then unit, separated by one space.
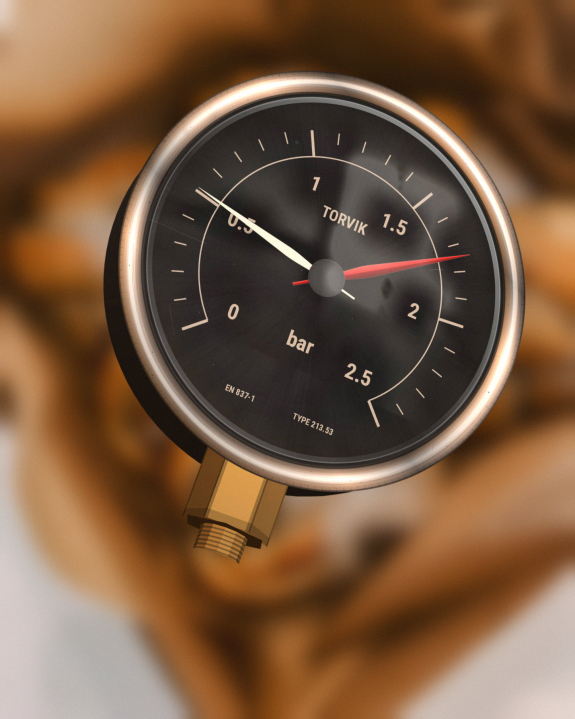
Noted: 1.75 bar
